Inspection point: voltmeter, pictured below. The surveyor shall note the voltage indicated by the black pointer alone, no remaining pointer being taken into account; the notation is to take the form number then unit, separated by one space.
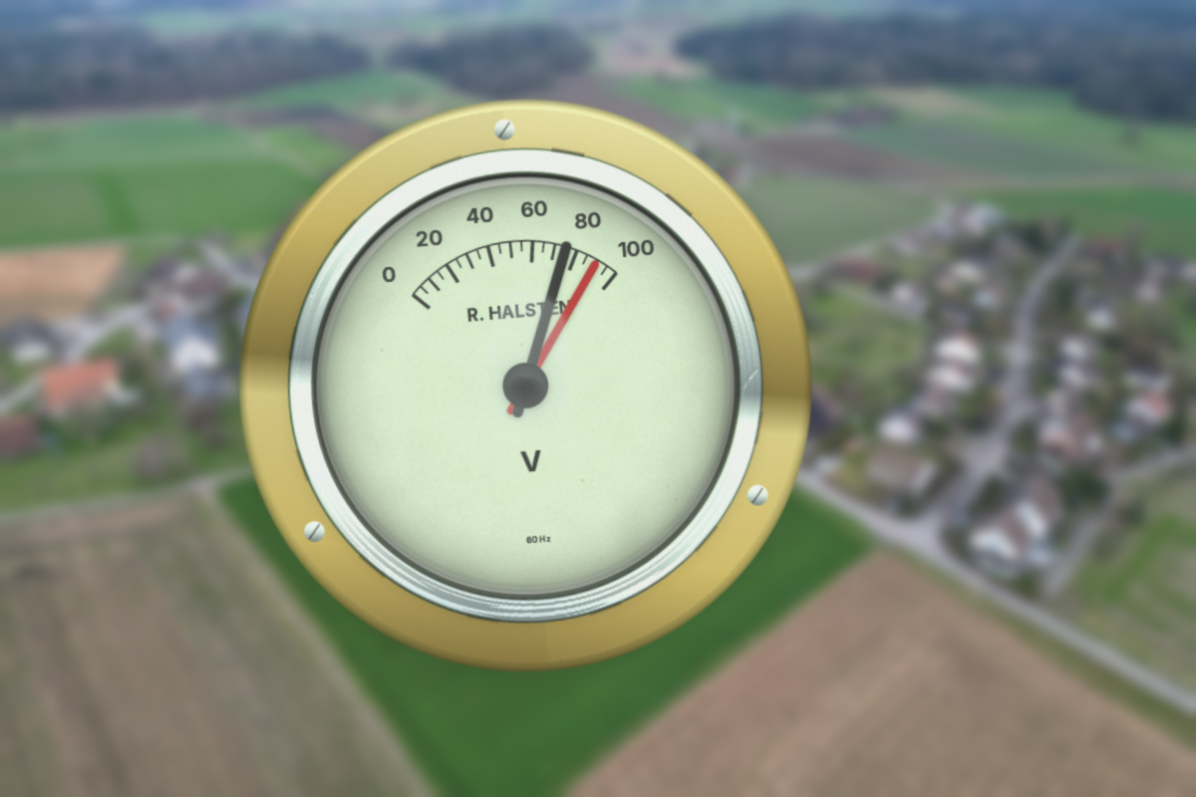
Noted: 75 V
